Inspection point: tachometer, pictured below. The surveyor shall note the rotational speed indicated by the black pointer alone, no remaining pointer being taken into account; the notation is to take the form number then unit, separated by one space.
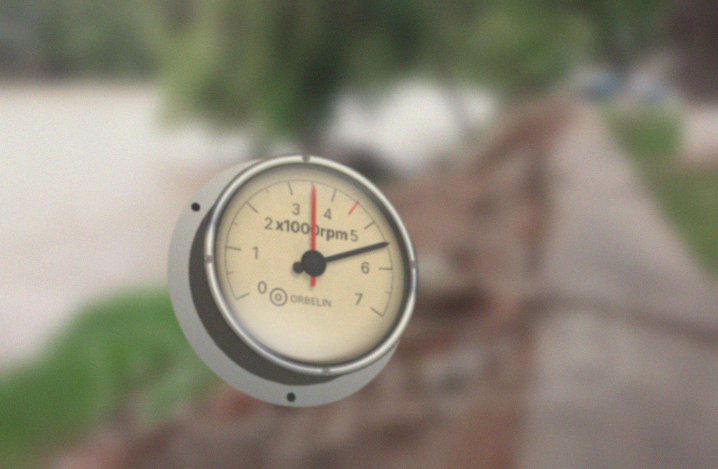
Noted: 5500 rpm
